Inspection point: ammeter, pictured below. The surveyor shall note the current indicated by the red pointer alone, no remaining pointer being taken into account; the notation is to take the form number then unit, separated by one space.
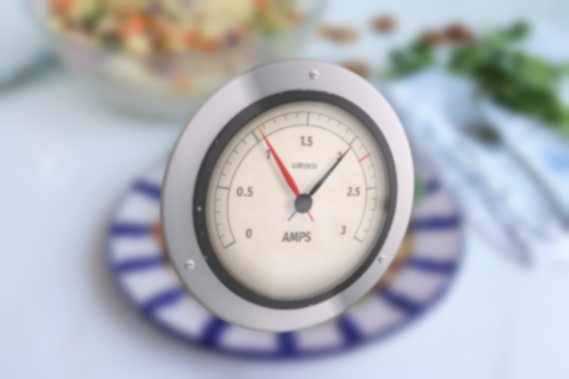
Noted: 1.05 A
